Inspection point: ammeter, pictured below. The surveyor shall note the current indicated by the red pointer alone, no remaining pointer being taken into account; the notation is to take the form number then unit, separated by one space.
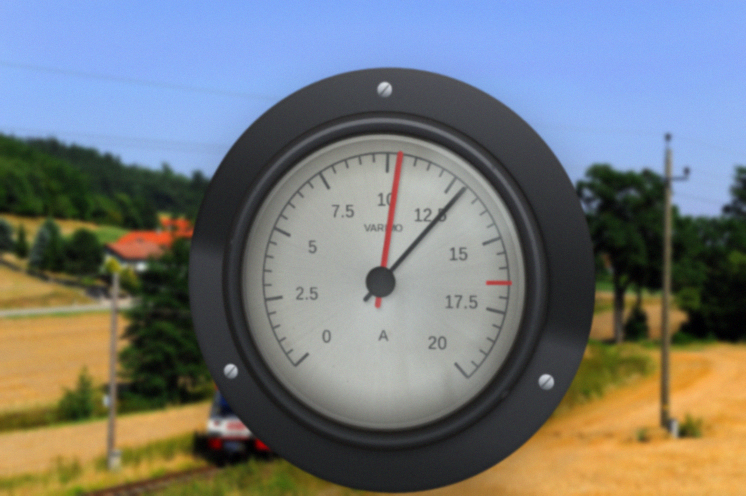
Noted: 10.5 A
